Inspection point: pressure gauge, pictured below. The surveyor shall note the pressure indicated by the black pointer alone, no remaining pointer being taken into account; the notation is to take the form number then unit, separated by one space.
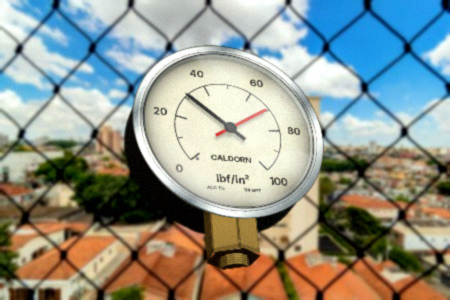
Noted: 30 psi
